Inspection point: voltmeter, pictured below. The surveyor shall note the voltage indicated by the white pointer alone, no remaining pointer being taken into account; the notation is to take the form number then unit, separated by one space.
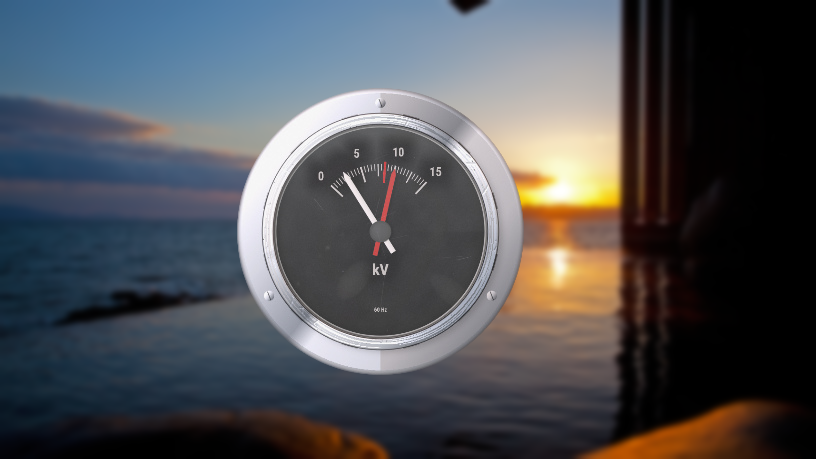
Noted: 2.5 kV
